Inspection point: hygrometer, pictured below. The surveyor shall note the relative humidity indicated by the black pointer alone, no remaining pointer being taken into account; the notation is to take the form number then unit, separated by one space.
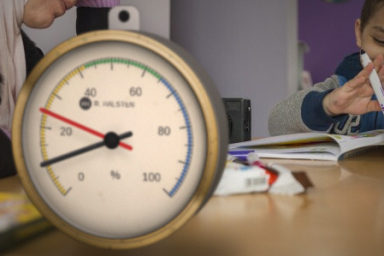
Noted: 10 %
